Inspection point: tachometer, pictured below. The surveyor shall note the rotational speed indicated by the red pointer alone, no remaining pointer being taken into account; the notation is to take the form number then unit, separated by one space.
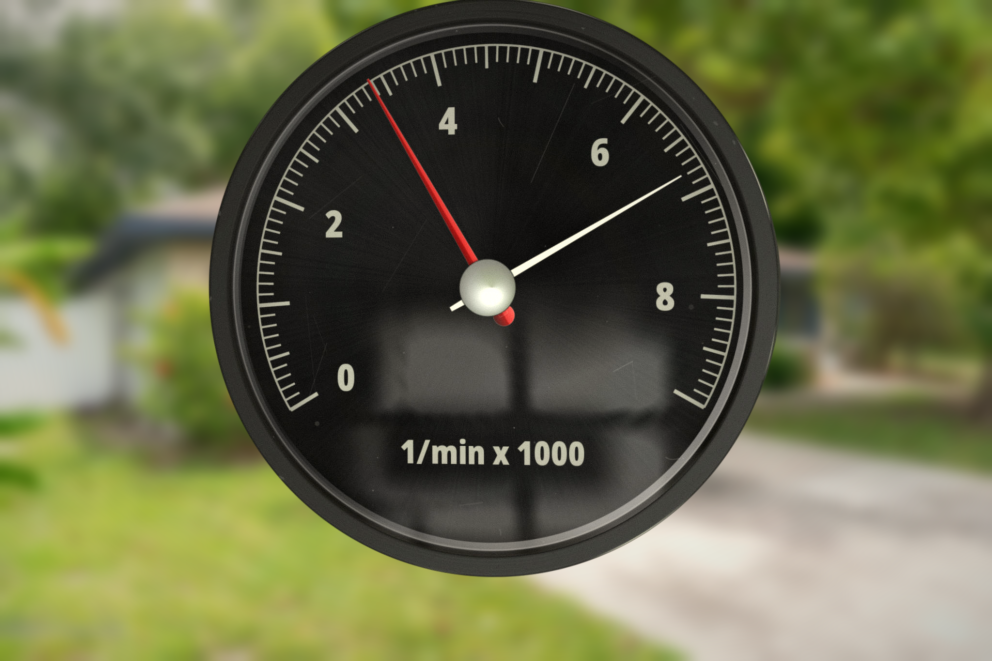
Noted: 3400 rpm
